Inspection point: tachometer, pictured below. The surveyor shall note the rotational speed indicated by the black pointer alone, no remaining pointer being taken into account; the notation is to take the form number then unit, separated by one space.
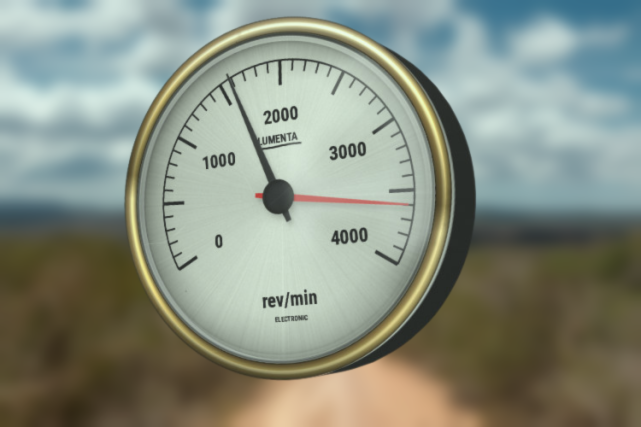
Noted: 1600 rpm
